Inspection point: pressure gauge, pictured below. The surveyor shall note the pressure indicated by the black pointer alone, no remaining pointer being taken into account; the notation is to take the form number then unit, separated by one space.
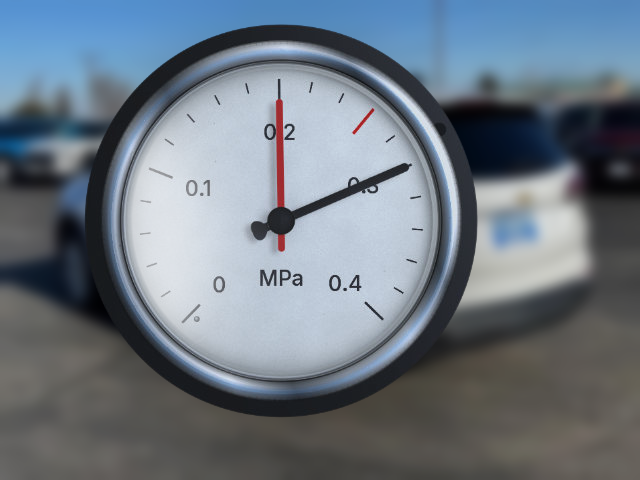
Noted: 0.3 MPa
